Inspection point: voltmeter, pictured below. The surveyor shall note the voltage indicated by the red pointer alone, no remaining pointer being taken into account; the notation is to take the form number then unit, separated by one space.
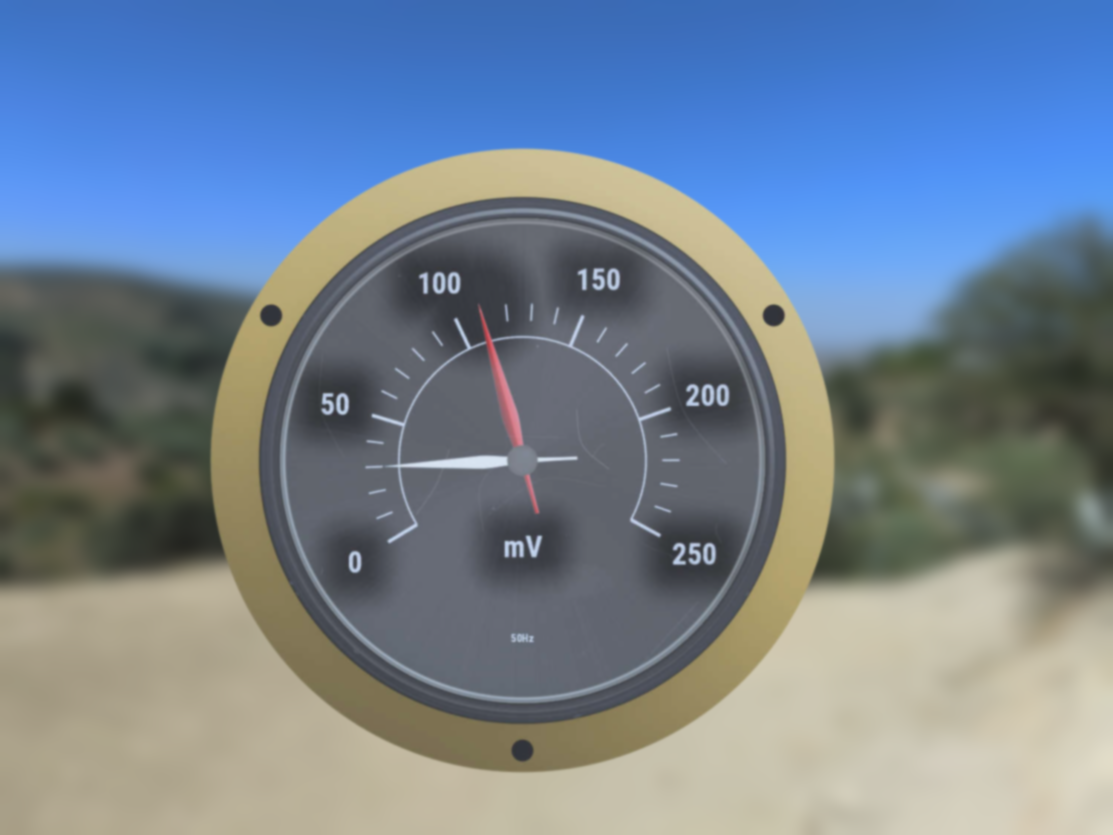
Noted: 110 mV
